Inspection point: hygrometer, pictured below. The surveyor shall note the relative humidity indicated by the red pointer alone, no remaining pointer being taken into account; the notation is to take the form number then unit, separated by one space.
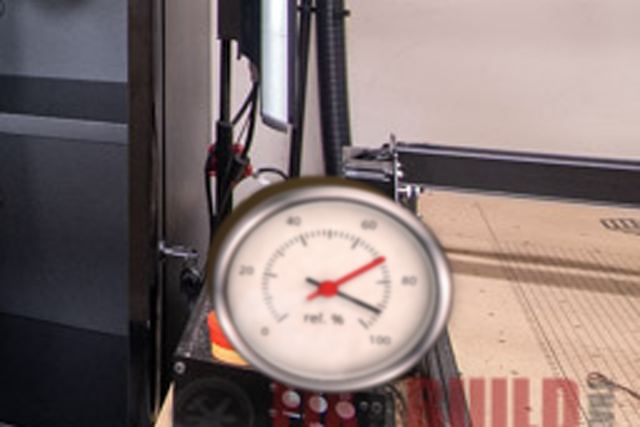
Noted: 70 %
